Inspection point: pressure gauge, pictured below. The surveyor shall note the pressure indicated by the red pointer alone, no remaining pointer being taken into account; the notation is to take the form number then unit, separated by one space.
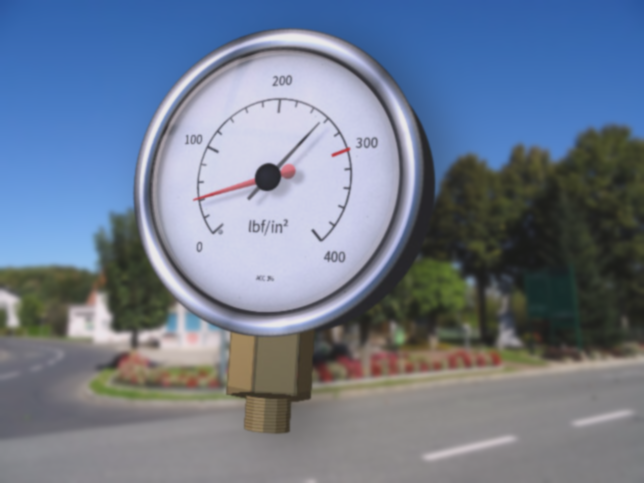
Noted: 40 psi
